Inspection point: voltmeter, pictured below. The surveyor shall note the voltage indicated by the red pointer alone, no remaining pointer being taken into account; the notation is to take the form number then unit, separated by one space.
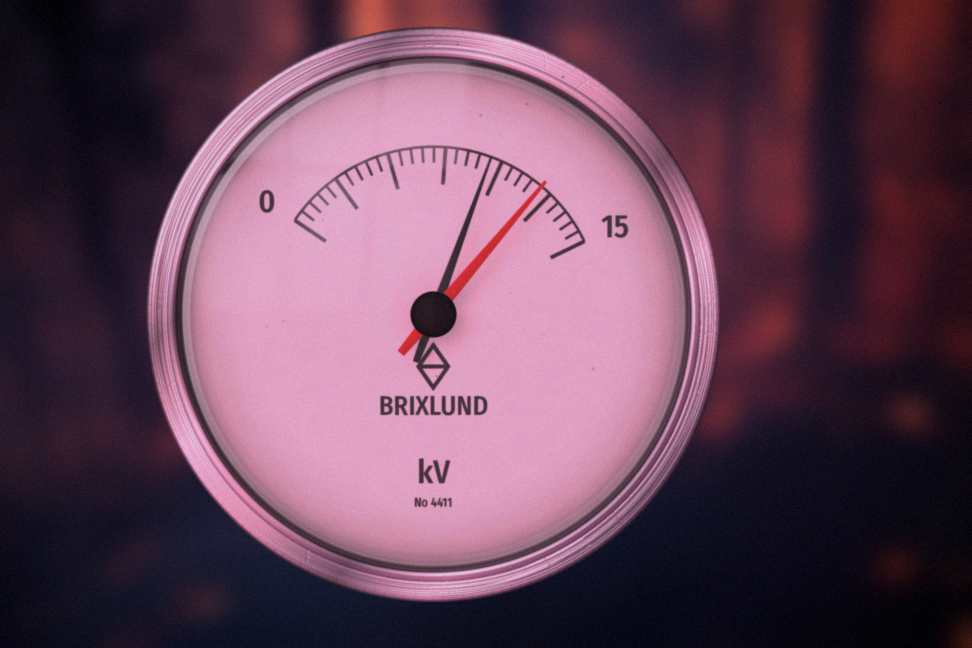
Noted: 12 kV
